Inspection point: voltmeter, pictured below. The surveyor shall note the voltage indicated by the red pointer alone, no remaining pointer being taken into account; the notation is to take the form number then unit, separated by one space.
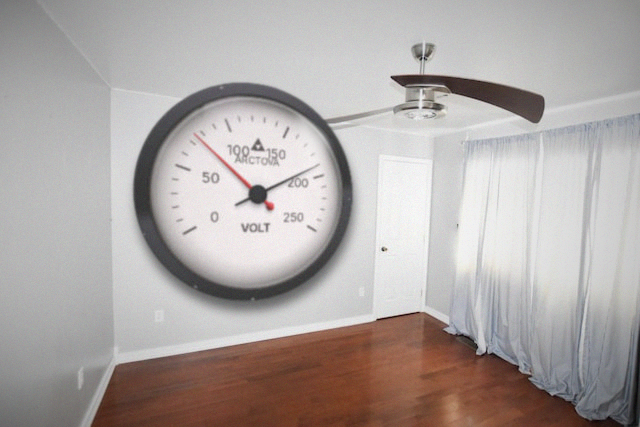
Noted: 75 V
